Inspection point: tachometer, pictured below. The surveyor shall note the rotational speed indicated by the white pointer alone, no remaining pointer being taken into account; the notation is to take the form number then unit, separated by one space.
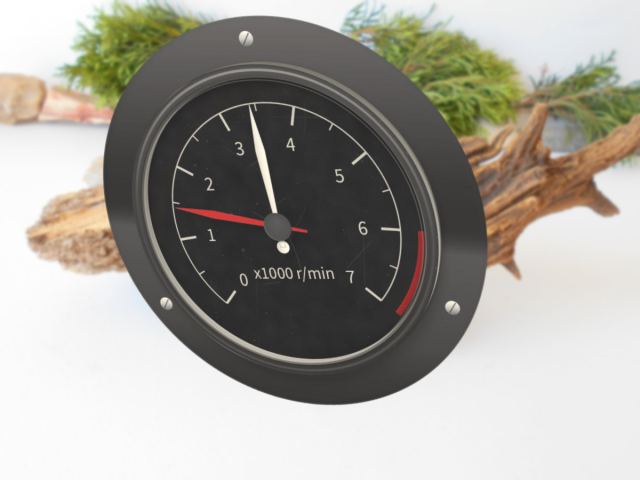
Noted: 3500 rpm
